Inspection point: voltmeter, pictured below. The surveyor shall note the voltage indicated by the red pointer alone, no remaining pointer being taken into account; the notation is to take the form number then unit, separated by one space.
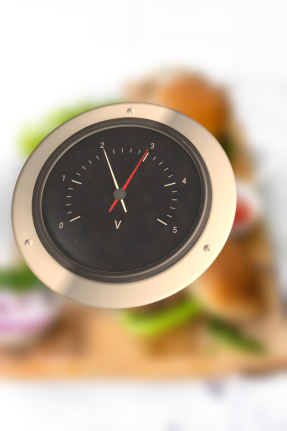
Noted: 3 V
